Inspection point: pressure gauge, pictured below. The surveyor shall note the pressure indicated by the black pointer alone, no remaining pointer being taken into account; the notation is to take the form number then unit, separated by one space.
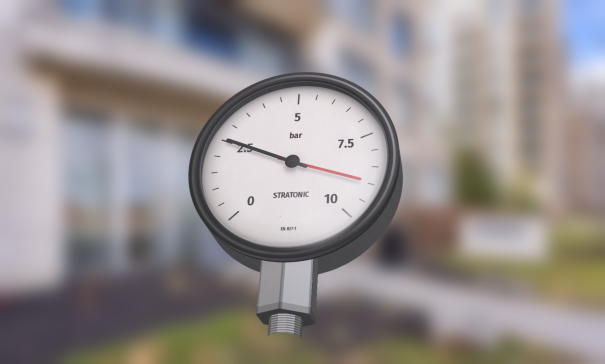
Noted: 2.5 bar
